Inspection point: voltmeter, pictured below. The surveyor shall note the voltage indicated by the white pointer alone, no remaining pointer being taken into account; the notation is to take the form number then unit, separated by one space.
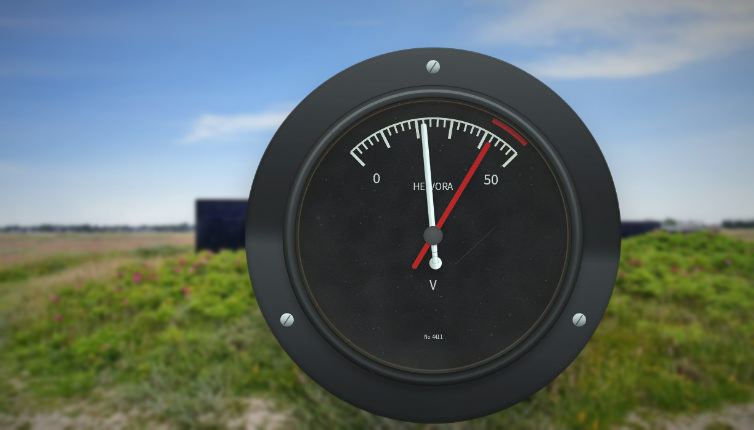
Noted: 22 V
